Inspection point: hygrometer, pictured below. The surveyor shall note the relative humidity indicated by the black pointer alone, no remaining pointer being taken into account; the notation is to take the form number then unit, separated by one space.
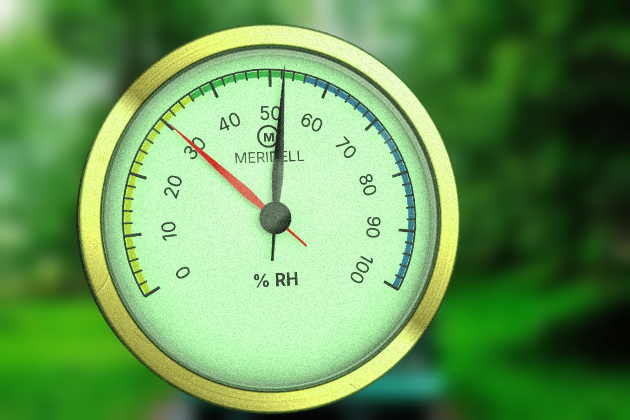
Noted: 52 %
